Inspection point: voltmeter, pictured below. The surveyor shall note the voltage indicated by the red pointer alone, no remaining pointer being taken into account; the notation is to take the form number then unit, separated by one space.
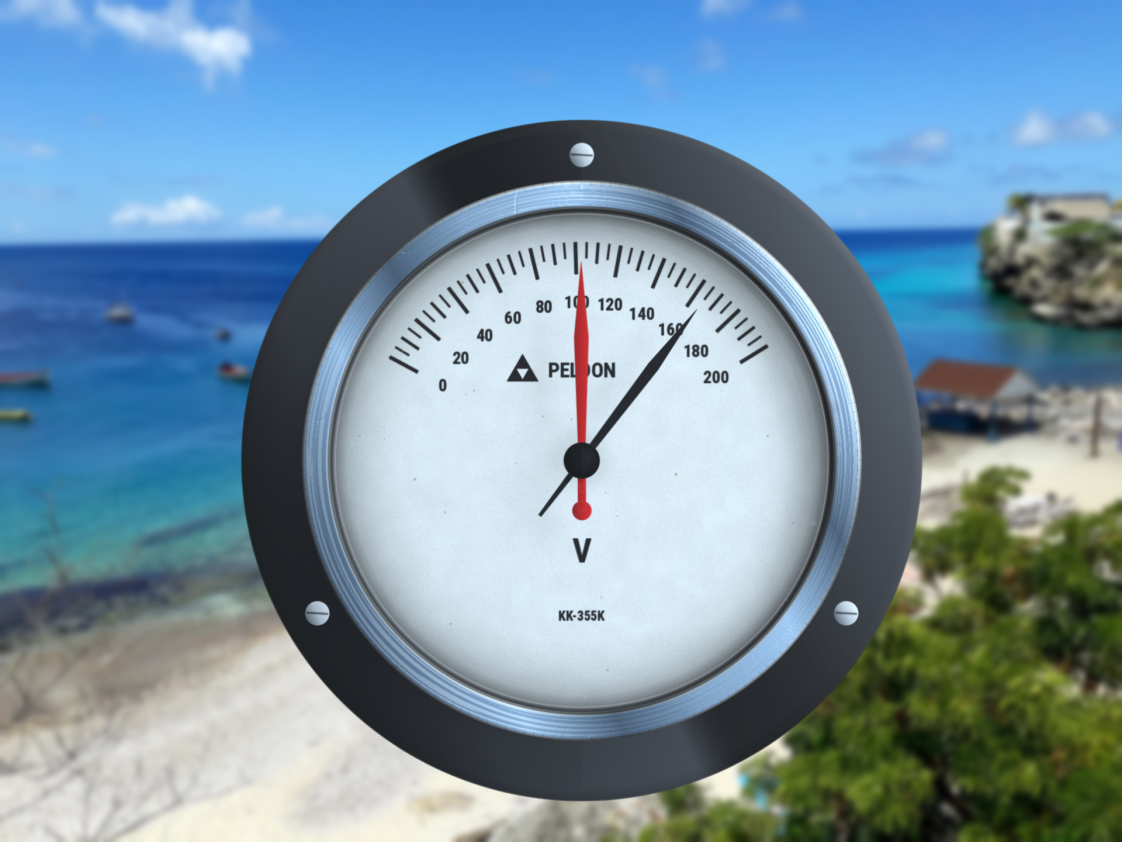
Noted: 102.5 V
